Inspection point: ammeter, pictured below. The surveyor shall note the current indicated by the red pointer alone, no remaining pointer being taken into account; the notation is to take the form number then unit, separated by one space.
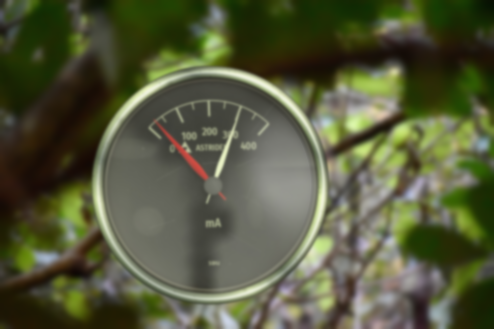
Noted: 25 mA
